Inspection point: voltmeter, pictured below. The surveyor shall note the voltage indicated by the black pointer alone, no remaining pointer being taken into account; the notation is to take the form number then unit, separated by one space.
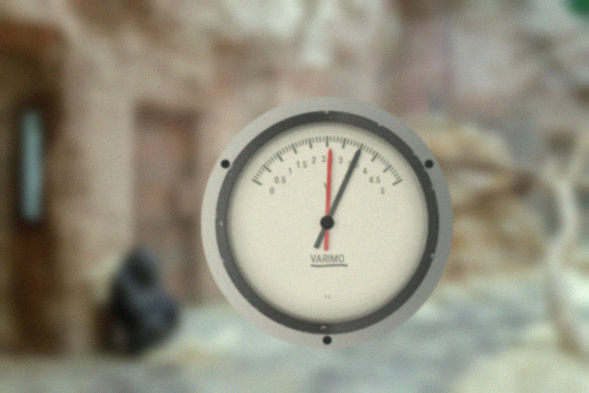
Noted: 3.5 V
